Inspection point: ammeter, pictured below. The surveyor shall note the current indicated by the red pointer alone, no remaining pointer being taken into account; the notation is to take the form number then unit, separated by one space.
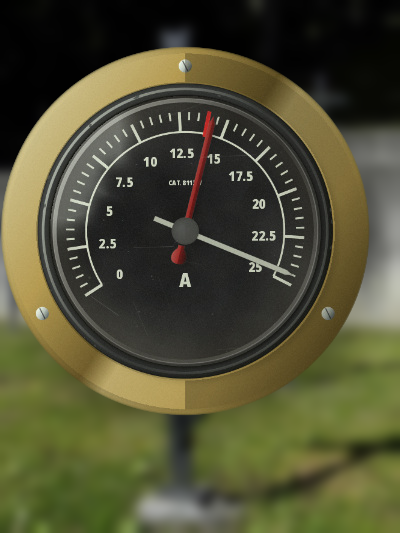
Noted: 14.25 A
